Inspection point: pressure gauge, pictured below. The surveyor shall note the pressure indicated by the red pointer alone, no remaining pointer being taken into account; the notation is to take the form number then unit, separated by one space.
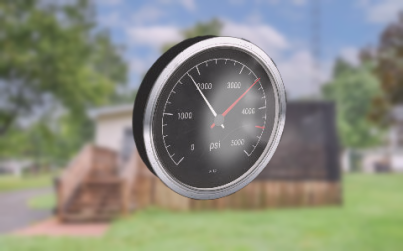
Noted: 3400 psi
